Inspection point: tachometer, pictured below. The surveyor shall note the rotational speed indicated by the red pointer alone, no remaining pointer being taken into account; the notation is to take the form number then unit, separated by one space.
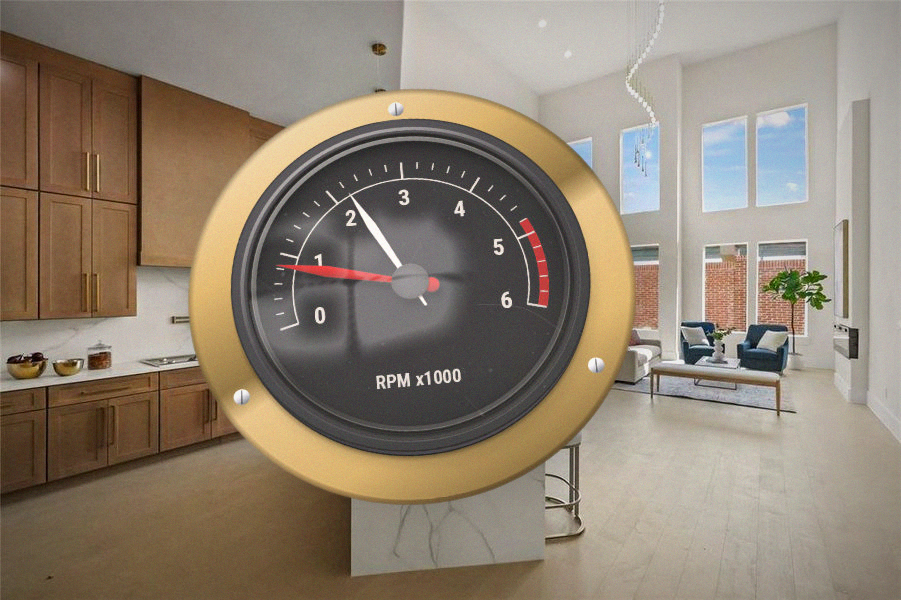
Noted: 800 rpm
